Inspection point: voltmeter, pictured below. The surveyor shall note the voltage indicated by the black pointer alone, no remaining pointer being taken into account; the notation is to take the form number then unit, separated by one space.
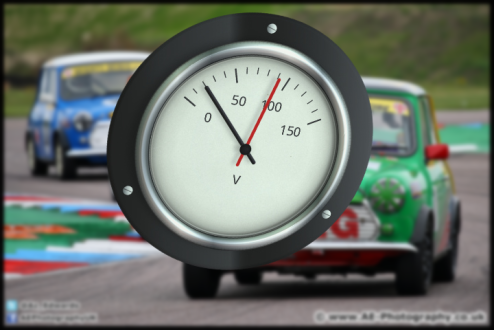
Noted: 20 V
